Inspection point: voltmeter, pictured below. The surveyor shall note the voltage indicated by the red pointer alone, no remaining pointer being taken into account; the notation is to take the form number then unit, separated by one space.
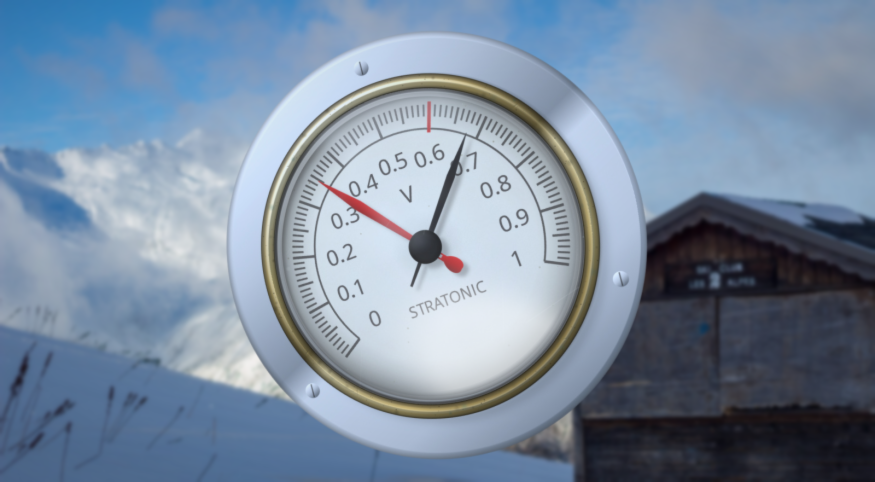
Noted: 0.35 V
